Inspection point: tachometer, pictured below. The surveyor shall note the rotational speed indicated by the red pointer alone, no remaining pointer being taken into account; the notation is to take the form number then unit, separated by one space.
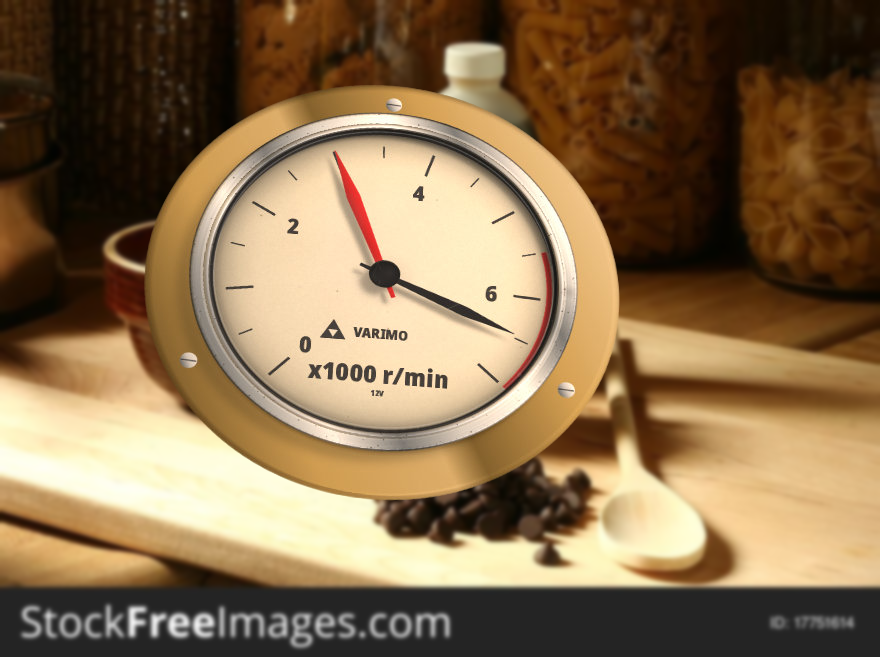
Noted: 3000 rpm
